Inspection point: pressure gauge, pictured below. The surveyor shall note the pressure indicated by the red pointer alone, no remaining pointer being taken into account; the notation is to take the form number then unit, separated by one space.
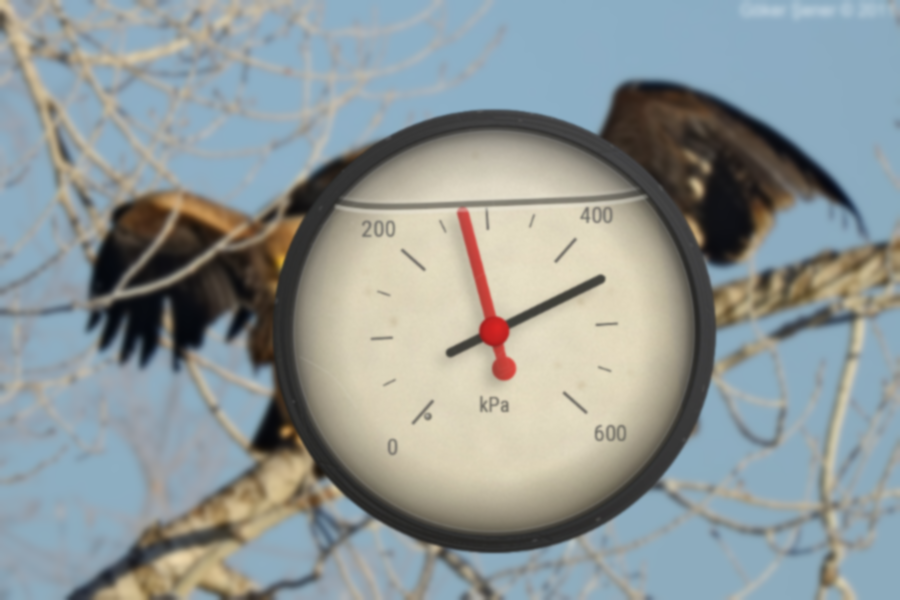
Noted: 275 kPa
